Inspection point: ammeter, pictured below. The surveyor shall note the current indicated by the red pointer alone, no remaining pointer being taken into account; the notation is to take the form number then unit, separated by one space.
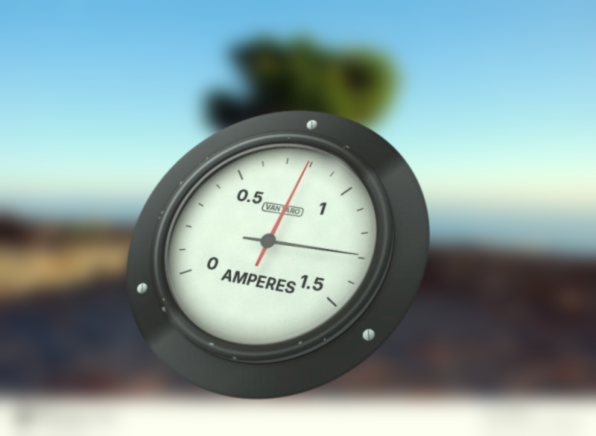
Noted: 0.8 A
